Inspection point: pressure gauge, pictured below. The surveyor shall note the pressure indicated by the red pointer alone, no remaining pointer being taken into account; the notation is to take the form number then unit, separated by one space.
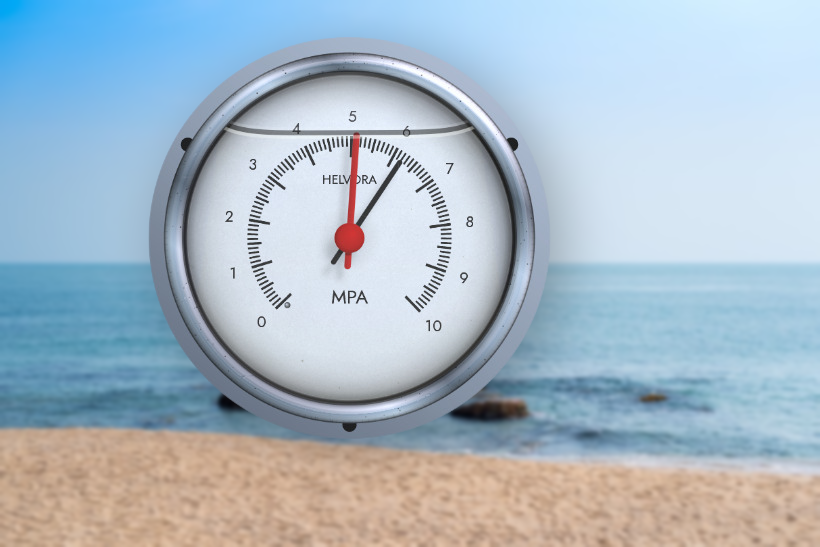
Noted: 5.1 MPa
